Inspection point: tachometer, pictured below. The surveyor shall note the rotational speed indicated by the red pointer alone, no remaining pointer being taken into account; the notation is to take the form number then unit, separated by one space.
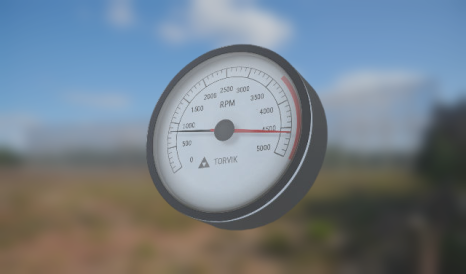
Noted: 4600 rpm
